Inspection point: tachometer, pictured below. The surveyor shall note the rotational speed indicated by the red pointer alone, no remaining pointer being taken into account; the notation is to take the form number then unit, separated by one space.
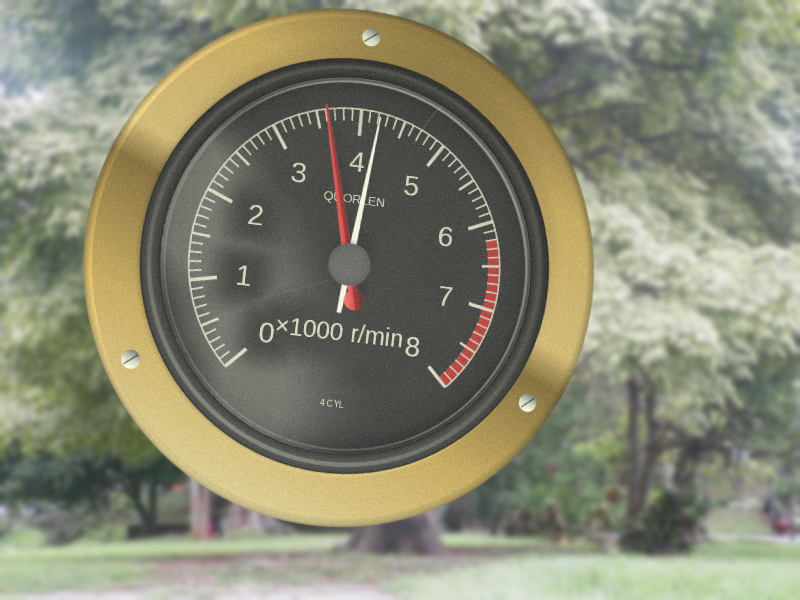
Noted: 3600 rpm
